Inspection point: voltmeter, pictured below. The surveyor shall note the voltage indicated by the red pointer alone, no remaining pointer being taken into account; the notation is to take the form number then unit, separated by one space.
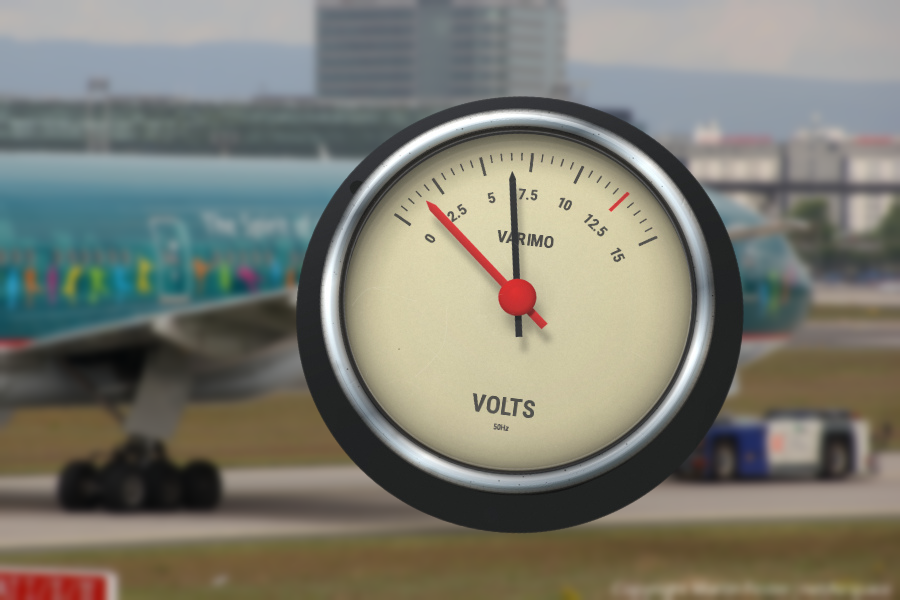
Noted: 1.5 V
